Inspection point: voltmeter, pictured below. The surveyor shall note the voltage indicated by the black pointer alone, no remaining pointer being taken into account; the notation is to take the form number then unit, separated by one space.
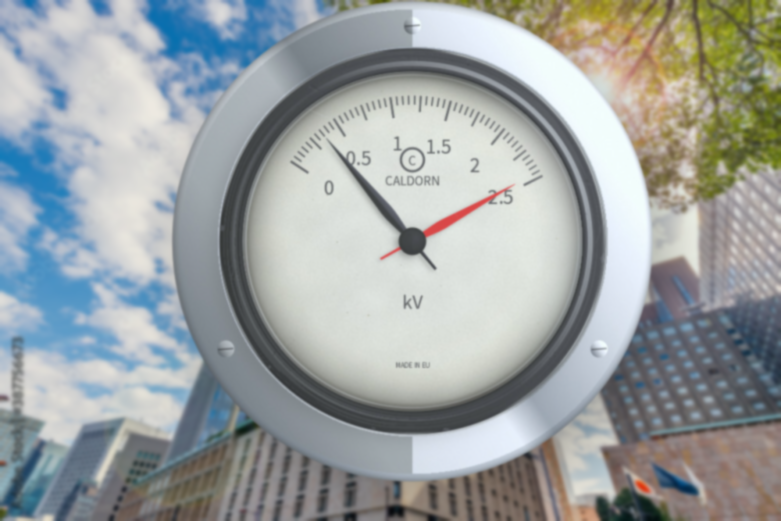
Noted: 0.35 kV
